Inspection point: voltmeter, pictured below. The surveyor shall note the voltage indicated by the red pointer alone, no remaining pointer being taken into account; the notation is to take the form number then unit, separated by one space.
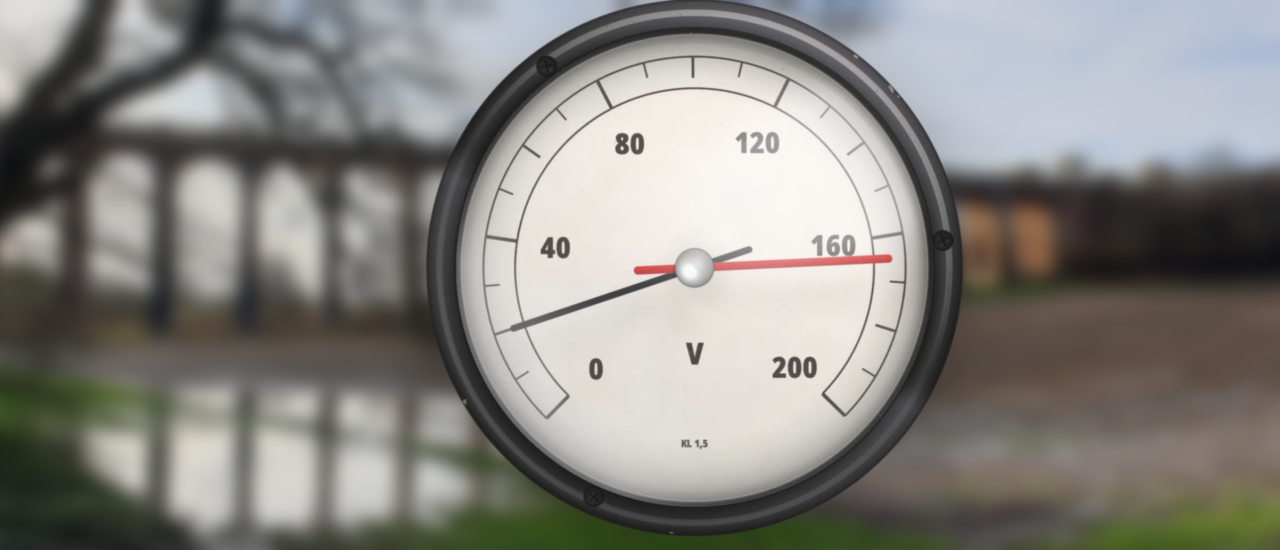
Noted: 165 V
